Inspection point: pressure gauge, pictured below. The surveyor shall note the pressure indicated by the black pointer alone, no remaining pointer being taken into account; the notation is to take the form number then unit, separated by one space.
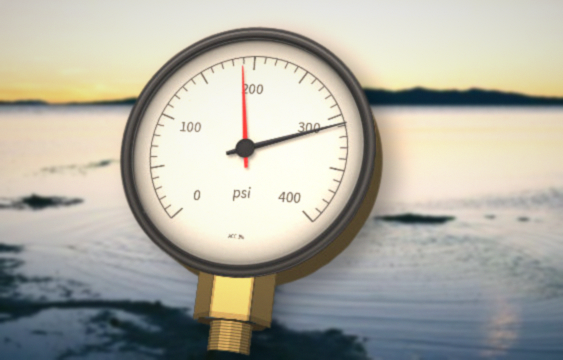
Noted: 310 psi
